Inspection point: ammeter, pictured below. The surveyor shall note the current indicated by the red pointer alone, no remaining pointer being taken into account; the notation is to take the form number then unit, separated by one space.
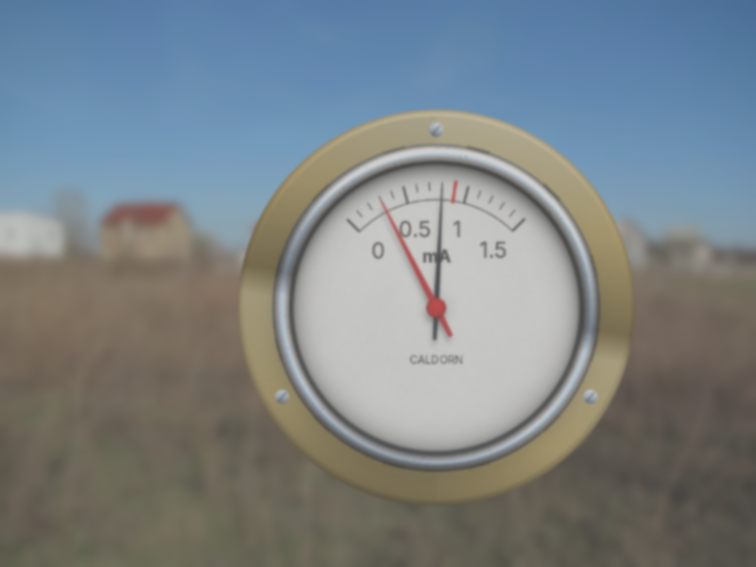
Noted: 0.3 mA
